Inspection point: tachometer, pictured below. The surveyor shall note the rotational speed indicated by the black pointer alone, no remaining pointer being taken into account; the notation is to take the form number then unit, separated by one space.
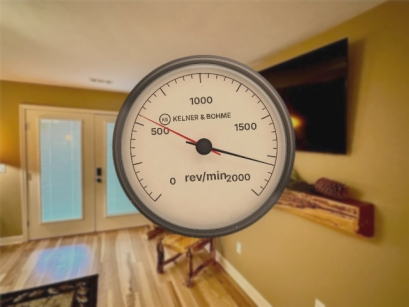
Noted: 1800 rpm
